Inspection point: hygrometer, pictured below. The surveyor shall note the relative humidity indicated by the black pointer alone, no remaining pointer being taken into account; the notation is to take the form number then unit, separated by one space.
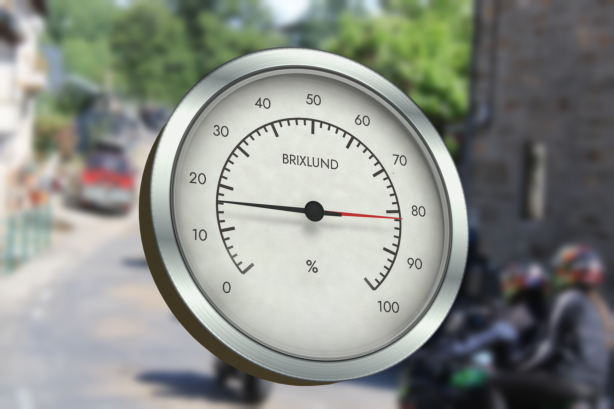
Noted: 16 %
